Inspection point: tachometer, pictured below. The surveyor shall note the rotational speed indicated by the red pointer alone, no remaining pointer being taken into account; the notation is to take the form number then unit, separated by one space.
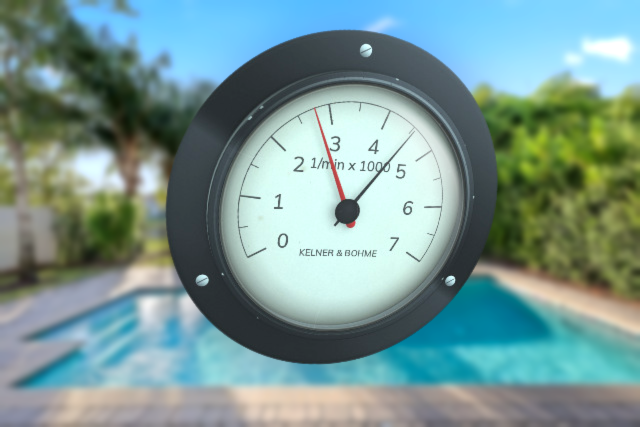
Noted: 2750 rpm
